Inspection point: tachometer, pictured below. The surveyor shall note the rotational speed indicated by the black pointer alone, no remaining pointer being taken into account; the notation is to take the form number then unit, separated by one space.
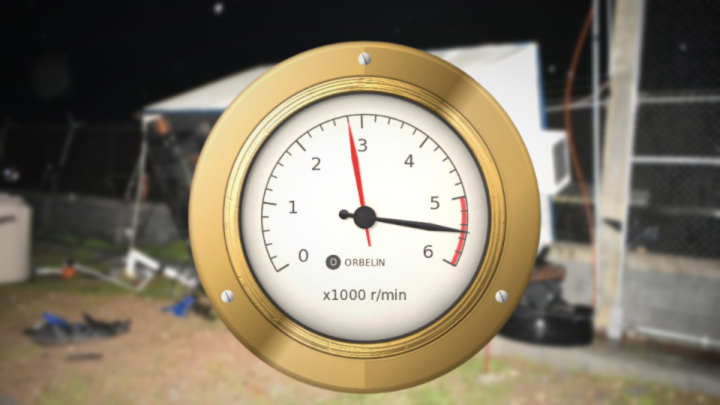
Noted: 5500 rpm
